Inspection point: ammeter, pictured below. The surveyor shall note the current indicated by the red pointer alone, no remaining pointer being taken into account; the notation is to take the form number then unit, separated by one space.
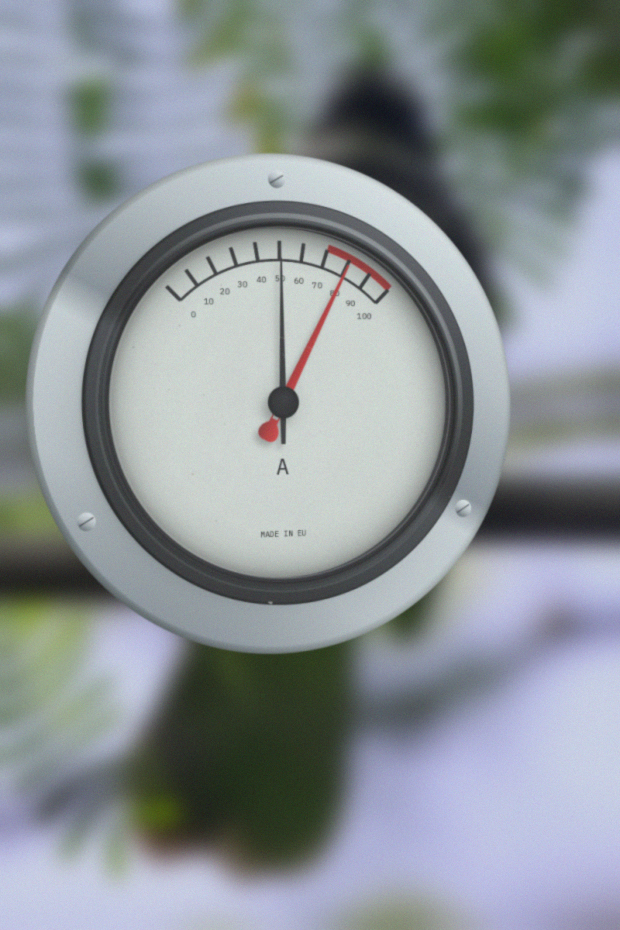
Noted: 80 A
